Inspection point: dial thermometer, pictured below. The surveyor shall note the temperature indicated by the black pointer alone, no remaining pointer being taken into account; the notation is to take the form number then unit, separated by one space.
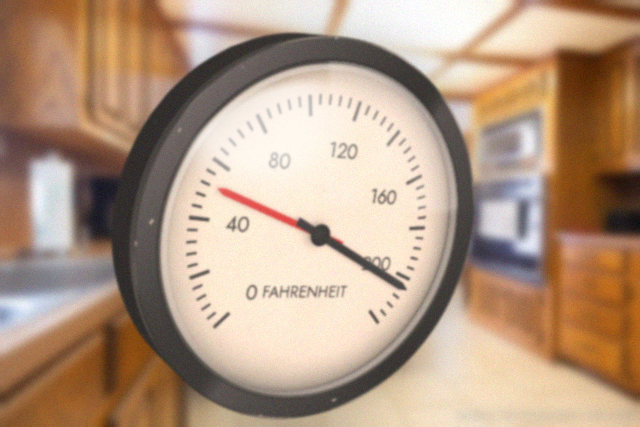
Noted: 204 °F
